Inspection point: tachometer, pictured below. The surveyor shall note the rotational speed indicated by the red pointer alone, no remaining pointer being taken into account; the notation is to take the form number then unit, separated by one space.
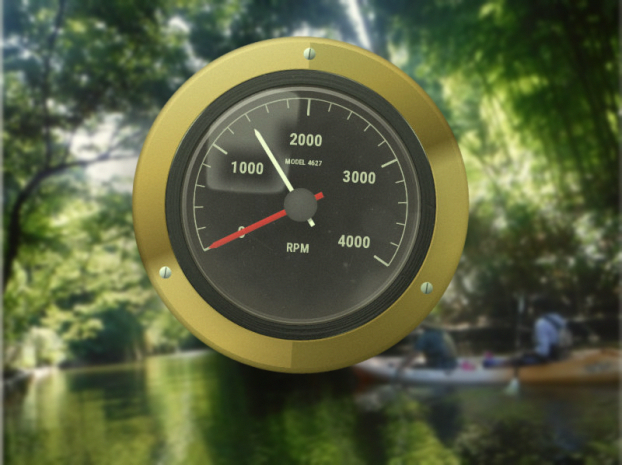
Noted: 0 rpm
